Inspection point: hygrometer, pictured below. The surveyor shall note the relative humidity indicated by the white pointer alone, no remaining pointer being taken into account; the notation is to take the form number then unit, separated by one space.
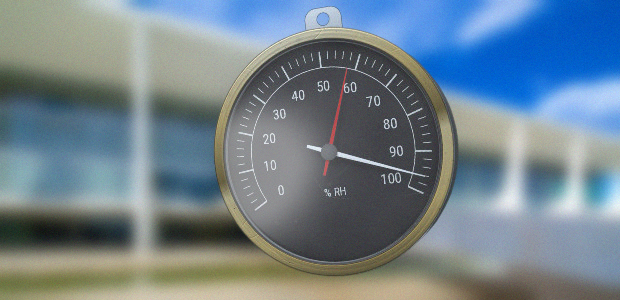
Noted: 96 %
